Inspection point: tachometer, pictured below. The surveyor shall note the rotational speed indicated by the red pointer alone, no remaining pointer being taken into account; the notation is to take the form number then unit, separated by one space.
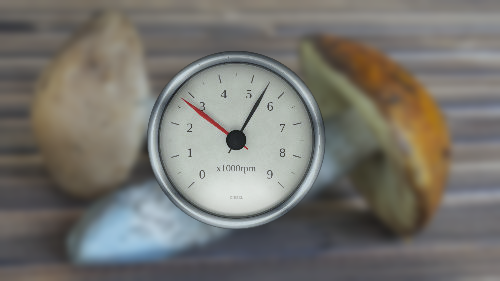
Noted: 2750 rpm
